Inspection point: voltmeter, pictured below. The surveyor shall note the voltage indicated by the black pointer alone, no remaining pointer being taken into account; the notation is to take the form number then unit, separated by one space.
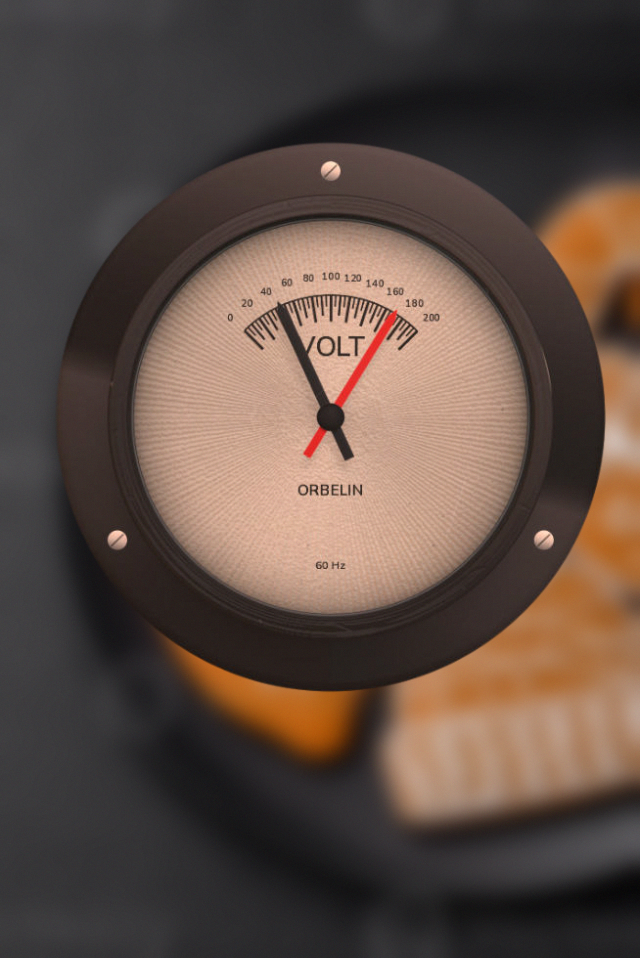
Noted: 45 V
